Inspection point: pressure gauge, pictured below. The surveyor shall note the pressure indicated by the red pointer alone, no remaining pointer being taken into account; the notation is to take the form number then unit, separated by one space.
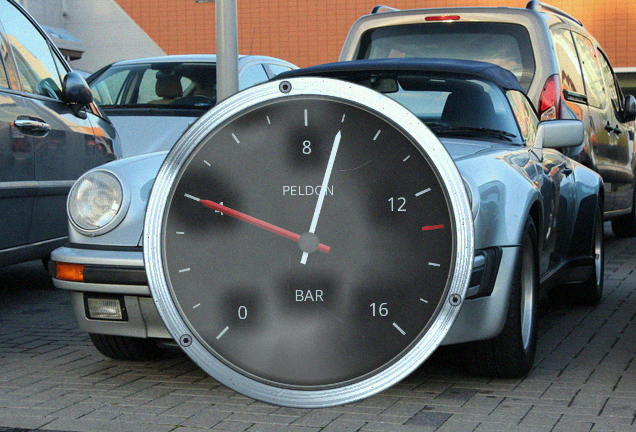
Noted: 4 bar
